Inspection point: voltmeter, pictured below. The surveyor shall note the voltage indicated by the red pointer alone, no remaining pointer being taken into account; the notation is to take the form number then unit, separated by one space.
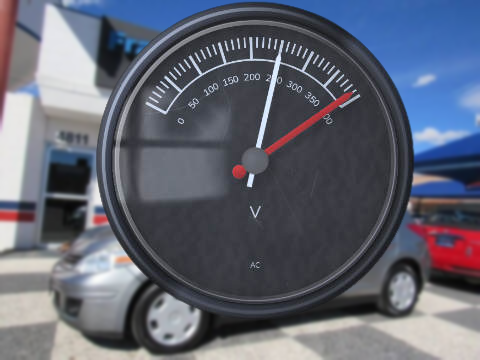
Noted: 390 V
